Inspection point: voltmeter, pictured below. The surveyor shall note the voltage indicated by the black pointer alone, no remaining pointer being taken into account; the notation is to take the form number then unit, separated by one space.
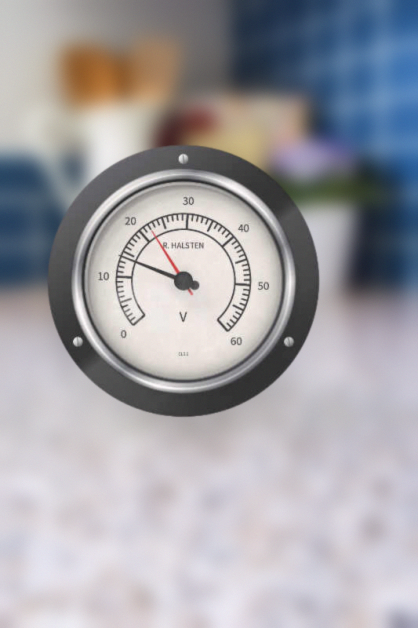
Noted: 14 V
